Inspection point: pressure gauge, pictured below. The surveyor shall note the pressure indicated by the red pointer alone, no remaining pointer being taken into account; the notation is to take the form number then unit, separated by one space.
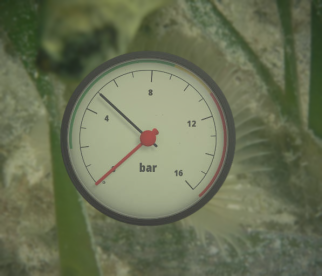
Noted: 0 bar
